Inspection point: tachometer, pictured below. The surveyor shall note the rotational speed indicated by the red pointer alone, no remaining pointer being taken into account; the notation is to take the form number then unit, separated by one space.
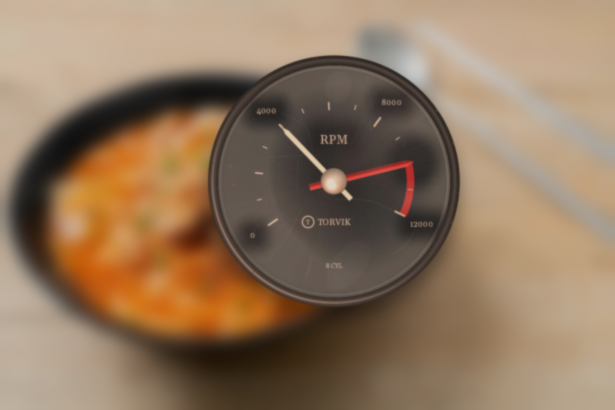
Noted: 10000 rpm
